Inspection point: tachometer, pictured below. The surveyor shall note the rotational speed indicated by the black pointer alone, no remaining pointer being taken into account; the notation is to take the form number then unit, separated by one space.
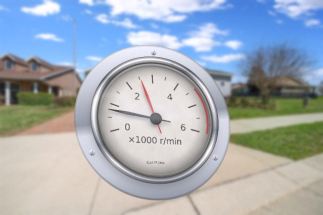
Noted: 750 rpm
